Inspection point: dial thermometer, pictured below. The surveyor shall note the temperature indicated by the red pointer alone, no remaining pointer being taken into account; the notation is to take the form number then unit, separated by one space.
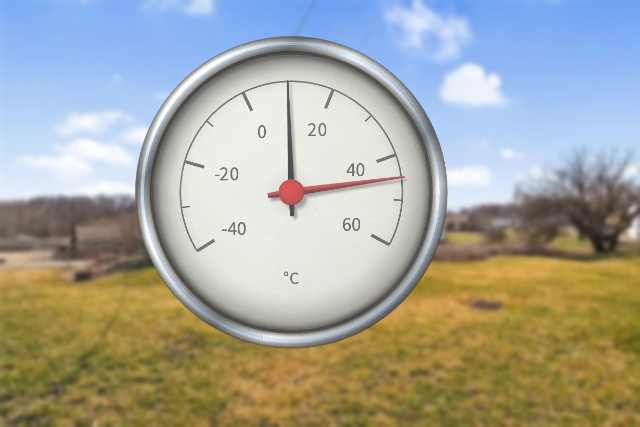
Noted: 45 °C
